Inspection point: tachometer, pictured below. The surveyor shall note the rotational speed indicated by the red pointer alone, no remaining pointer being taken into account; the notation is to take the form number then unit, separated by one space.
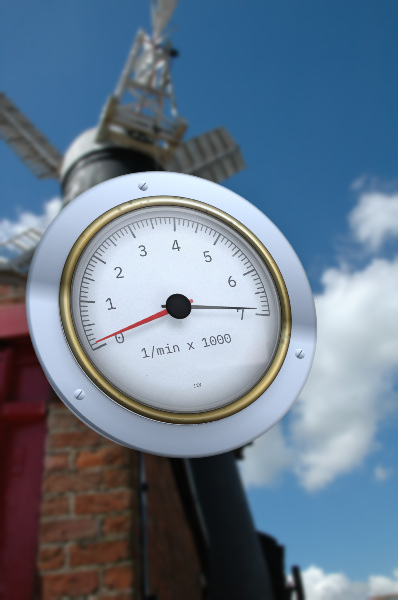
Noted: 100 rpm
